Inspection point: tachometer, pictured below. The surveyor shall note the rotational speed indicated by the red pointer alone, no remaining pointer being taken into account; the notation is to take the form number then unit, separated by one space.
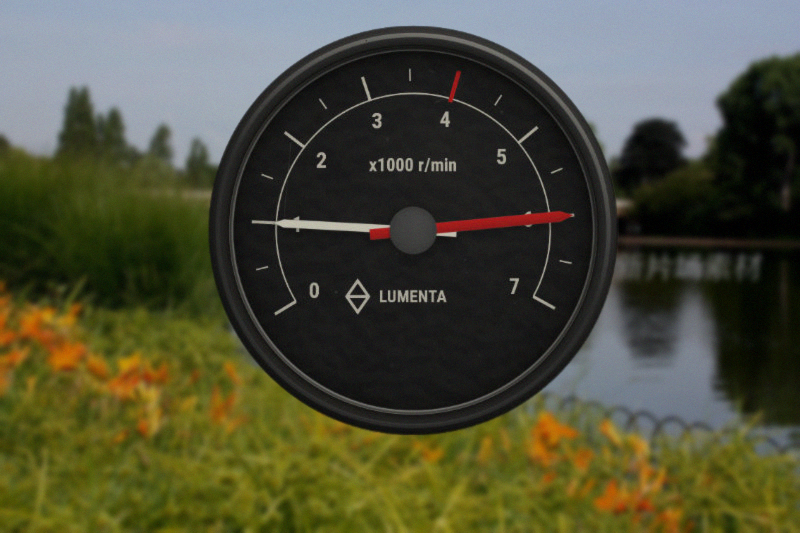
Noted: 6000 rpm
